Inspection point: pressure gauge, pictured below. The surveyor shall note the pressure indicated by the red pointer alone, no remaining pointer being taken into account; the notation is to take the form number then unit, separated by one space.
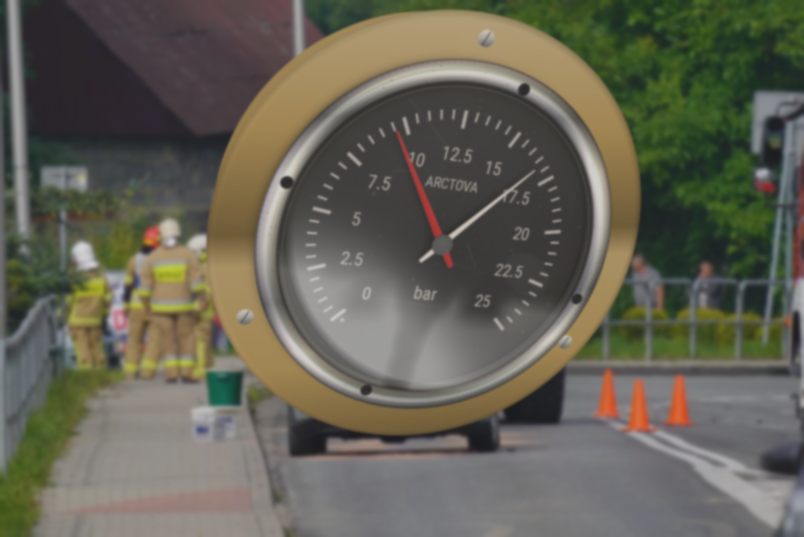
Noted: 9.5 bar
